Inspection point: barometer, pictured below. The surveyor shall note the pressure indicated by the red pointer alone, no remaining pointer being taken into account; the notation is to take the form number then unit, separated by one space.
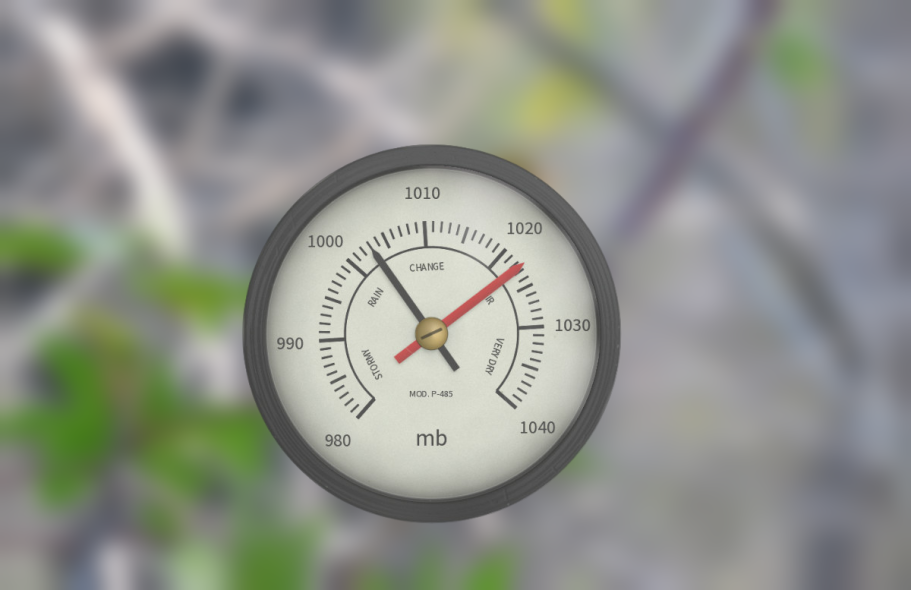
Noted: 1022.5 mbar
